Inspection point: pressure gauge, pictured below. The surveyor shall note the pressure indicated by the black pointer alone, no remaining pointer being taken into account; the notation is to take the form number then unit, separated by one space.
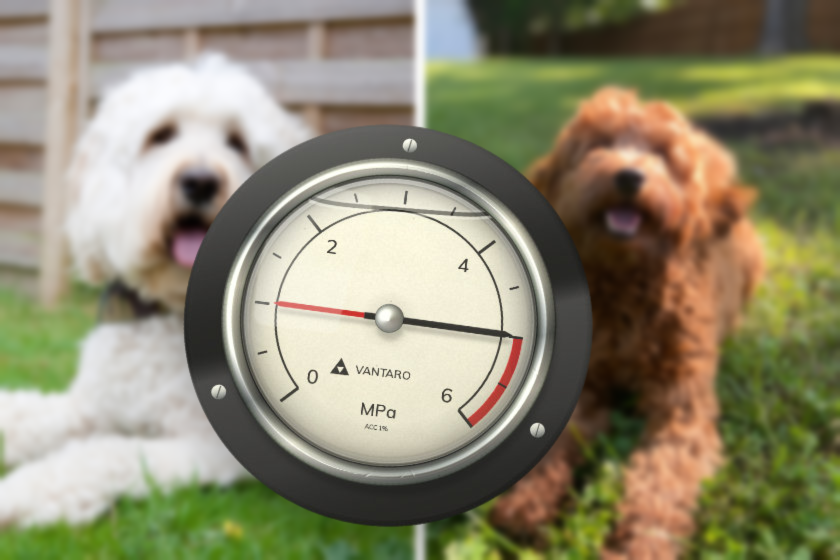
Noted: 5 MPa
